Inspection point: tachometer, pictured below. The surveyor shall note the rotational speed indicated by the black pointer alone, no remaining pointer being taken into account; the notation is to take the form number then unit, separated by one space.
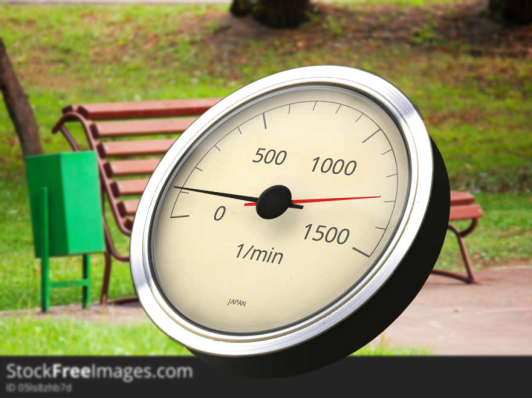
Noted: 100 rpm
